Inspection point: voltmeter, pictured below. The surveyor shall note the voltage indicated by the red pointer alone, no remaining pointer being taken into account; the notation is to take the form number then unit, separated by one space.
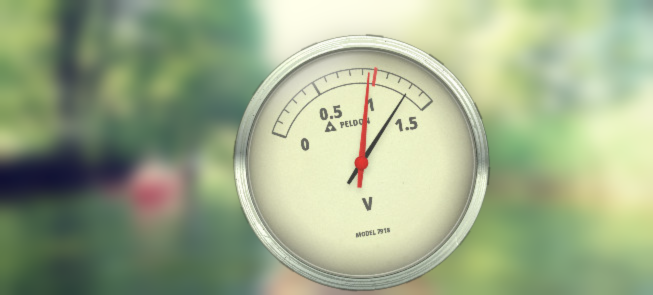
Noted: 0.95 V
